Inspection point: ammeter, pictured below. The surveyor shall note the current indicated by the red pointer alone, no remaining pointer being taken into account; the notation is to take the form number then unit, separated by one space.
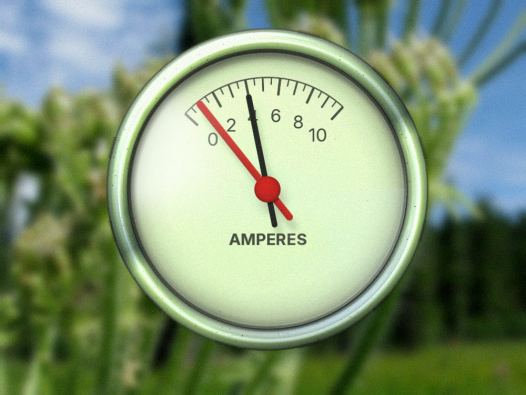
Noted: 1 A
